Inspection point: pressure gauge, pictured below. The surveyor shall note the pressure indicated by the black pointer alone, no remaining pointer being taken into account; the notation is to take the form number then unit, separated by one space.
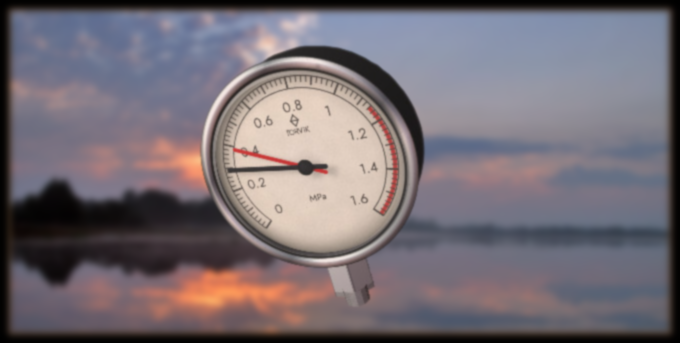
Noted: 0.3 MPa
